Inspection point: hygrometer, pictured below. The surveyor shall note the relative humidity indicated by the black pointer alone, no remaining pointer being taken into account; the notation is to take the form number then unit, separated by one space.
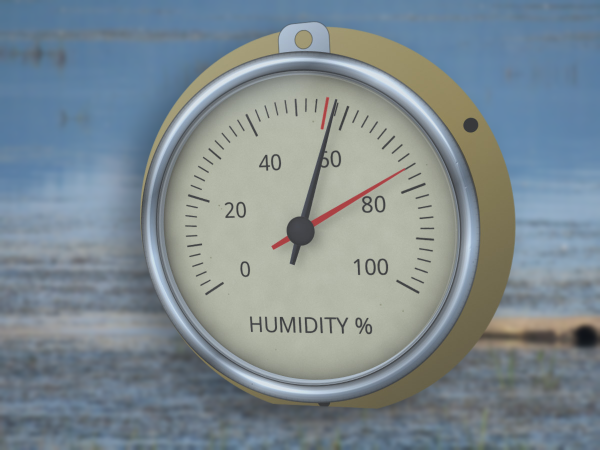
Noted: 58 %
